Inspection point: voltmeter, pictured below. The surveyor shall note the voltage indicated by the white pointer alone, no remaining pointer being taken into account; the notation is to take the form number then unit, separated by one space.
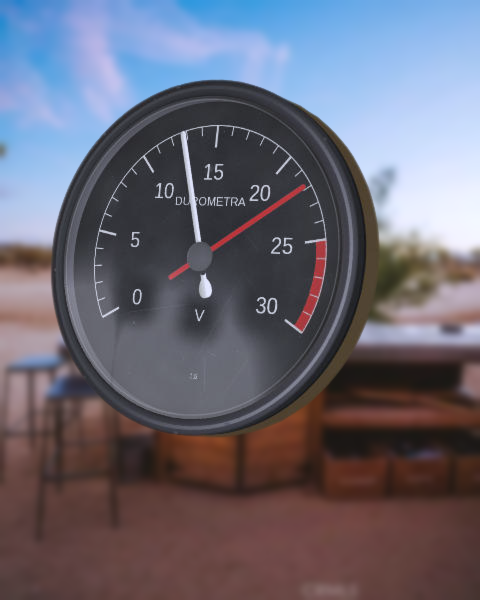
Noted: 13 V
